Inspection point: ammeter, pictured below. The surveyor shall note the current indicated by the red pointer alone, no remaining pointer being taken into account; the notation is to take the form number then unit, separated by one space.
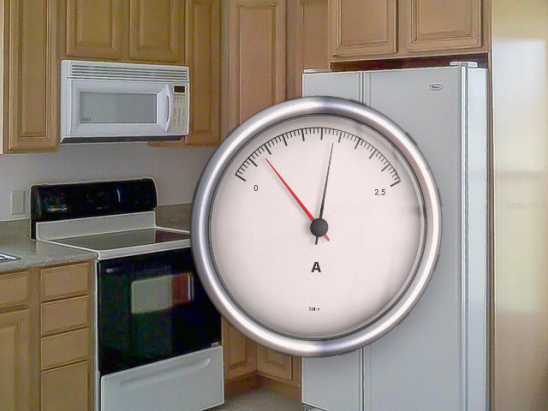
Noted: 0.4 A
